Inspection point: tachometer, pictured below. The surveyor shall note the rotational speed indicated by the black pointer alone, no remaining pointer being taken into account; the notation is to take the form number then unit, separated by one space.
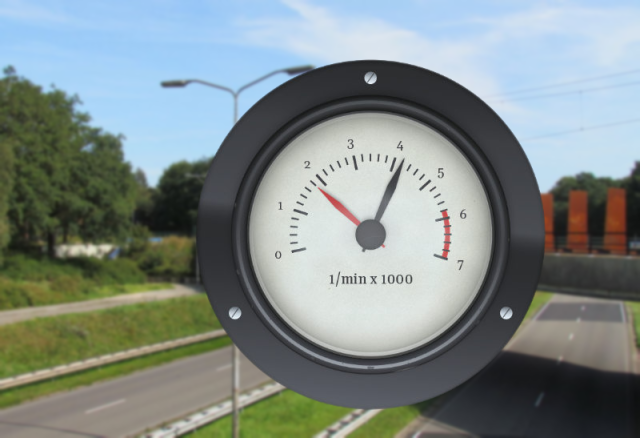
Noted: 4200 rpm
